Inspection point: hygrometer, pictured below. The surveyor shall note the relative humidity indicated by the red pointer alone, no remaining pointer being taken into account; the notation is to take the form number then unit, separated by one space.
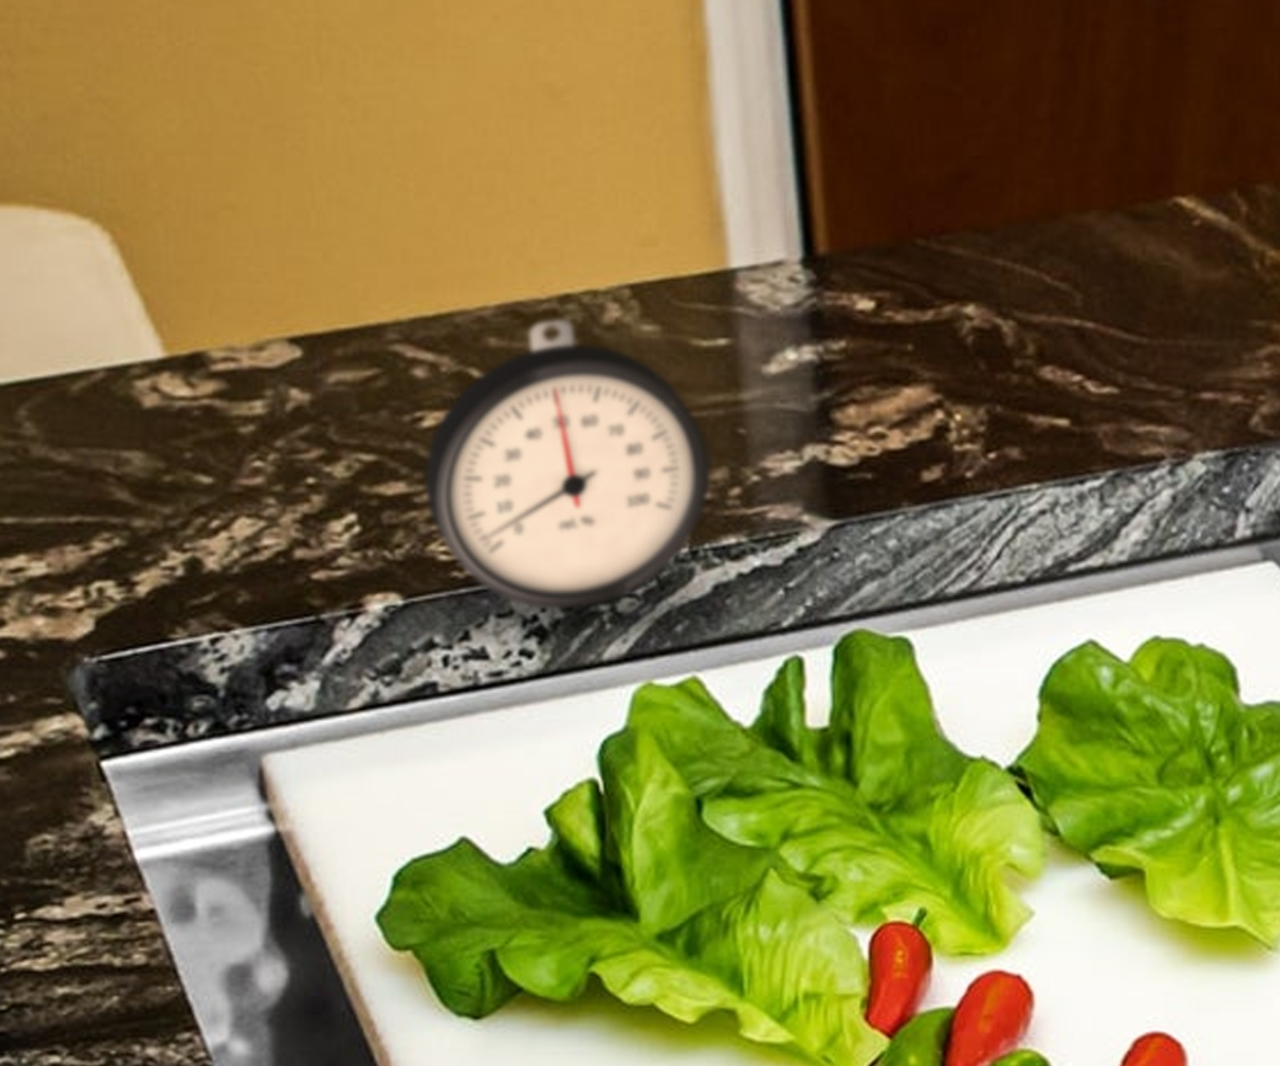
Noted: 50 %
